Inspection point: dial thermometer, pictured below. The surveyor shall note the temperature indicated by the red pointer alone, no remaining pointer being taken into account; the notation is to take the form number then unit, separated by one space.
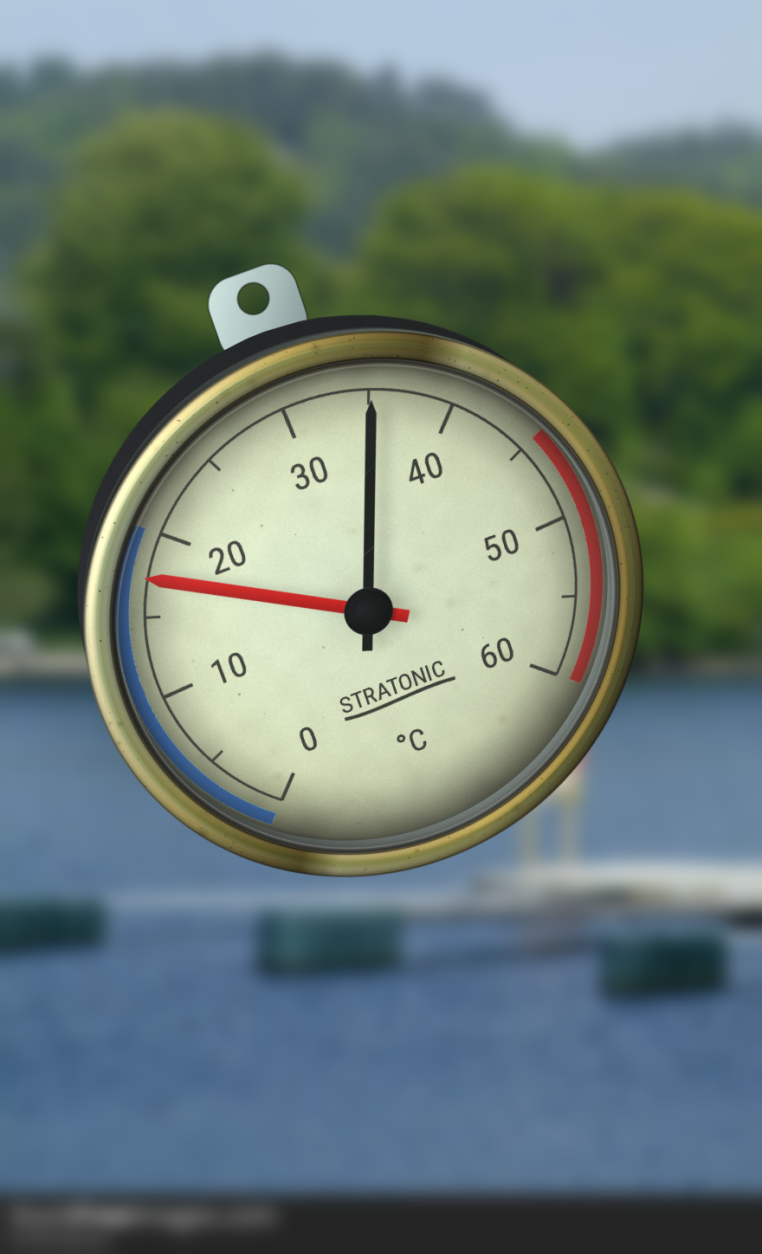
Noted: 17.5 °C
